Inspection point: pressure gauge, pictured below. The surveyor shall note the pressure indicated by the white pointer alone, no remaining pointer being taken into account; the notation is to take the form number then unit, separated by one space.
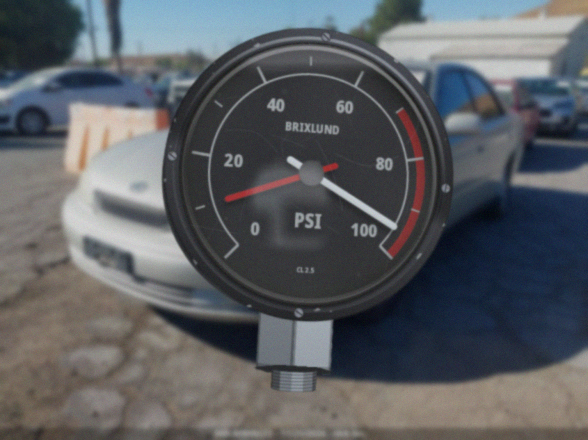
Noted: 95 psi
